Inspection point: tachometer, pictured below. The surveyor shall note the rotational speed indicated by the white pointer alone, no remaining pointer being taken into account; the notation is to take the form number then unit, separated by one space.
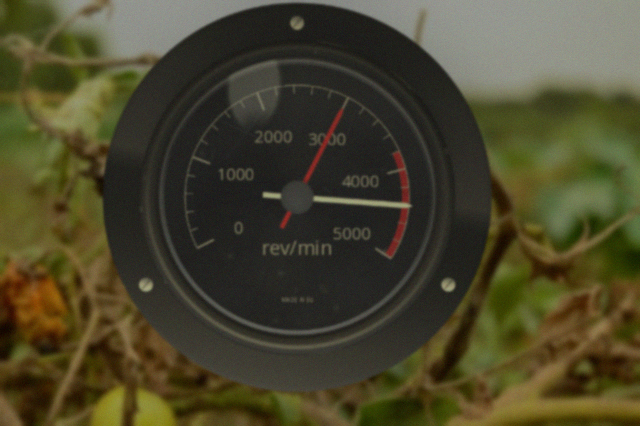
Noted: 4400 rpm
